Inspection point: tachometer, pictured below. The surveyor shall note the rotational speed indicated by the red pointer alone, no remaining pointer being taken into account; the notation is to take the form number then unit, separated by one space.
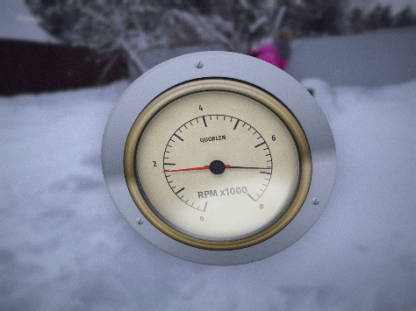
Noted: 1800 rpm
